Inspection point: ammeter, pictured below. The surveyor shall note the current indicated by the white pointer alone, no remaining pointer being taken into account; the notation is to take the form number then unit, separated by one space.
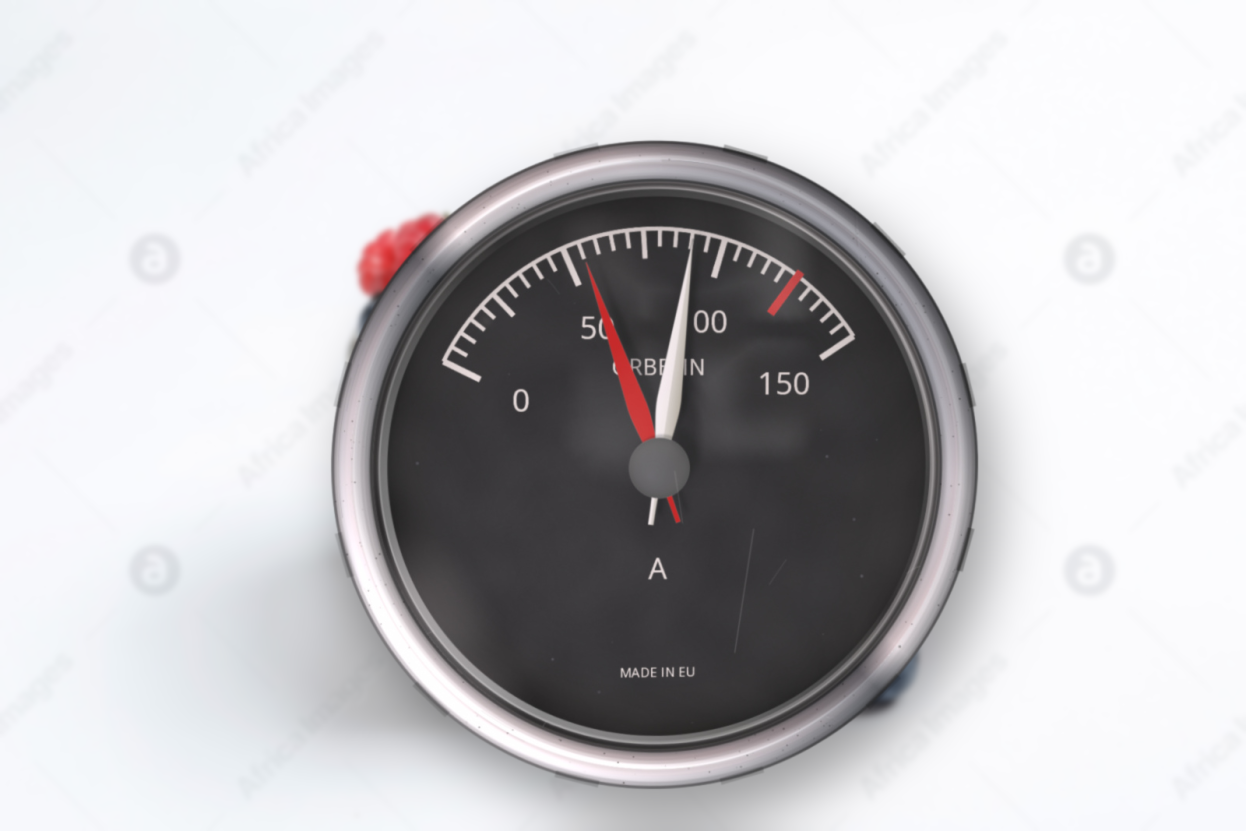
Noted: 90 A
